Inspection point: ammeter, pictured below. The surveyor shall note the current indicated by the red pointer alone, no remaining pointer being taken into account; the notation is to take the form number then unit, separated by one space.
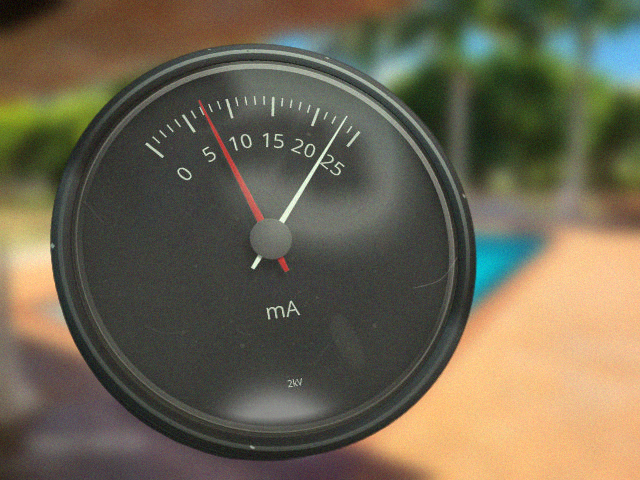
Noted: 7 mA
